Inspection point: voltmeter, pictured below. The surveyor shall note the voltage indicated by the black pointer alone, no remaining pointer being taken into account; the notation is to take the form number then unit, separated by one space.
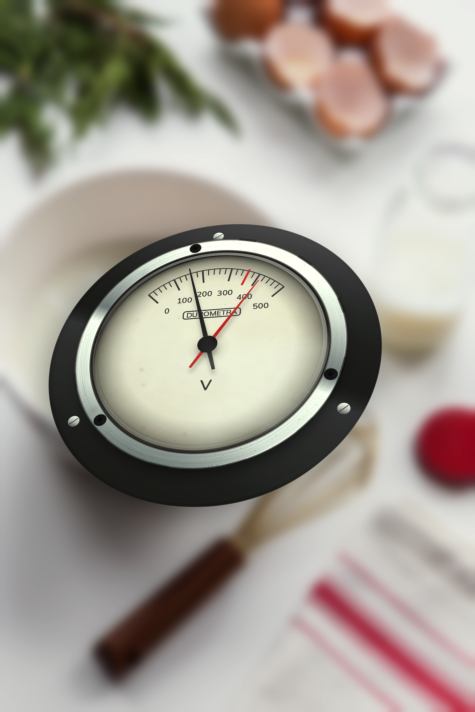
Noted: 160 V
